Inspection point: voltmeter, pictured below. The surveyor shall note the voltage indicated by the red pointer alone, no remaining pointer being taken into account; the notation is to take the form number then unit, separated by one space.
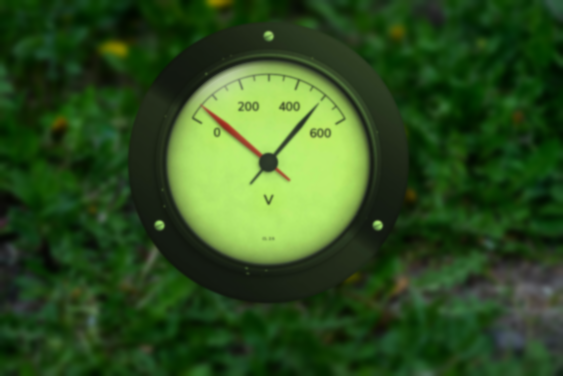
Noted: 50 V
